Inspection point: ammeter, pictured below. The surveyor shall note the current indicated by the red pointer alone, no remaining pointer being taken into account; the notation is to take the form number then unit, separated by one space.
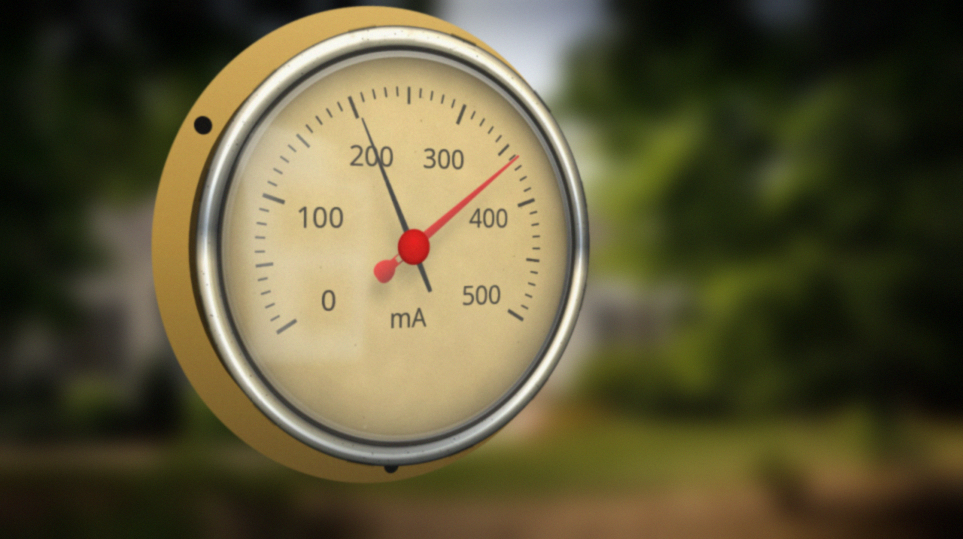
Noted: 360 mA
